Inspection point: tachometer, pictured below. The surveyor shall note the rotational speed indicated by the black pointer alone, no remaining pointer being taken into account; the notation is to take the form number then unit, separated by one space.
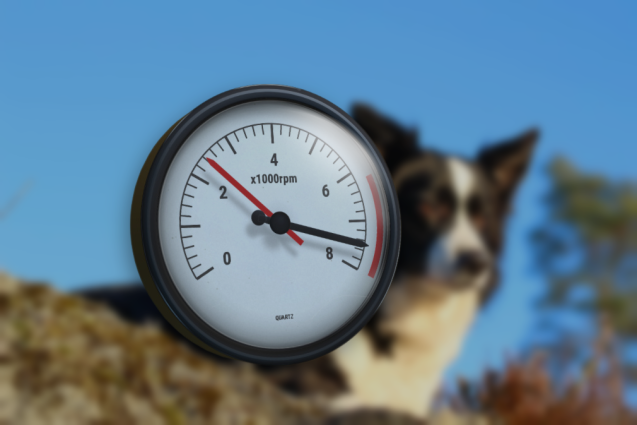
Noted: 7500 rpm
